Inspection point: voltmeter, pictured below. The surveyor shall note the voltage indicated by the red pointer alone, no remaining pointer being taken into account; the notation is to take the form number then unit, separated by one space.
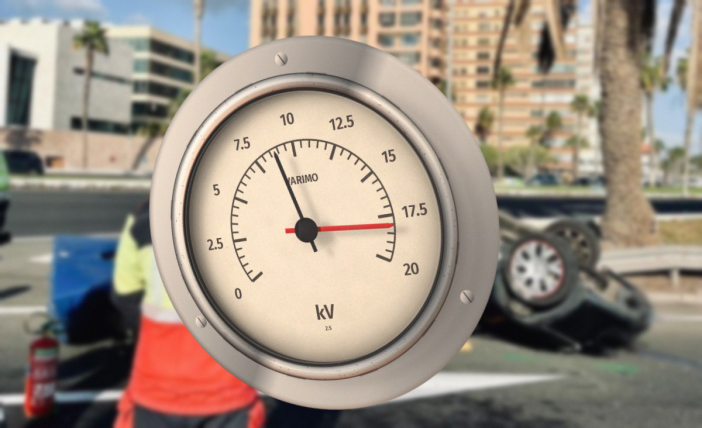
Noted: 18 kV
